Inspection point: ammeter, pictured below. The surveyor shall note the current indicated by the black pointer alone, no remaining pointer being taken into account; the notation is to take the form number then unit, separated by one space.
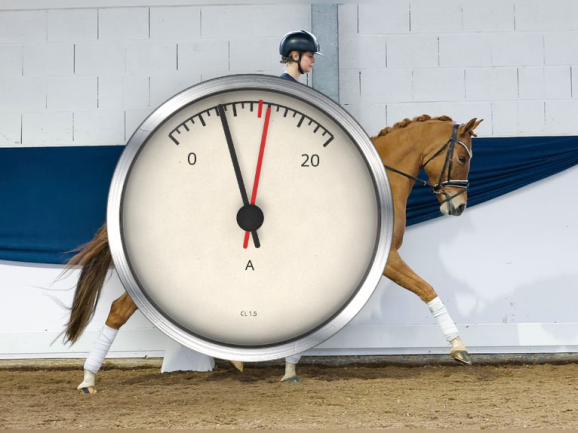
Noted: 6.5 A
